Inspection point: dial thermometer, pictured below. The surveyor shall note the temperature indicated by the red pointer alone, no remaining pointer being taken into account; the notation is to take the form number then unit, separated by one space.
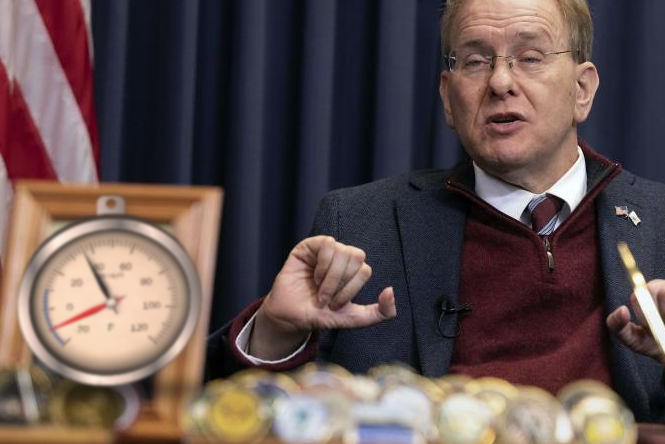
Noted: -10 °F
